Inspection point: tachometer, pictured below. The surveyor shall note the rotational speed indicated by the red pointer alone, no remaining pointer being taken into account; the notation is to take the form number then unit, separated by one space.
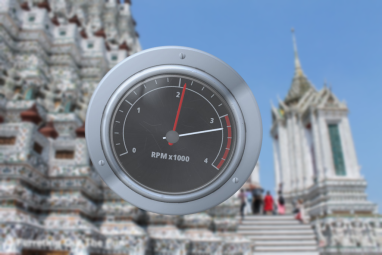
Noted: 2100 rpm
